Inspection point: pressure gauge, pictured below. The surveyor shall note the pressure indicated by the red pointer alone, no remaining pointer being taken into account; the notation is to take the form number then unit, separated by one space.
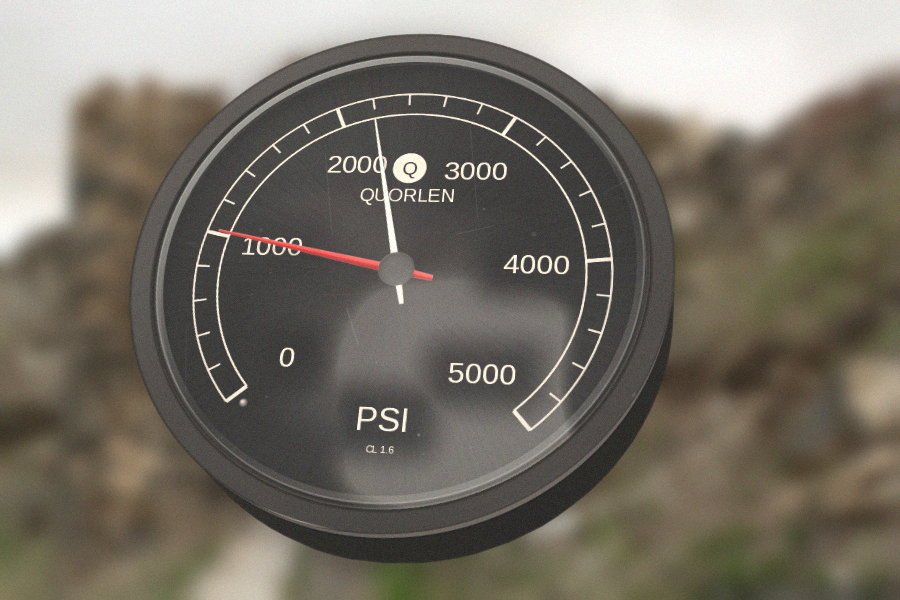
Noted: 1000 psi
